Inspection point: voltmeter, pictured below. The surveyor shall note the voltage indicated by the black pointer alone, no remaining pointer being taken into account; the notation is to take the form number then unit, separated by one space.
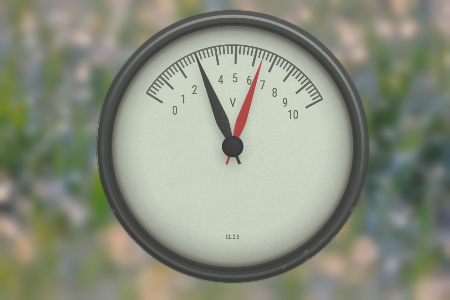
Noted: 3 V
